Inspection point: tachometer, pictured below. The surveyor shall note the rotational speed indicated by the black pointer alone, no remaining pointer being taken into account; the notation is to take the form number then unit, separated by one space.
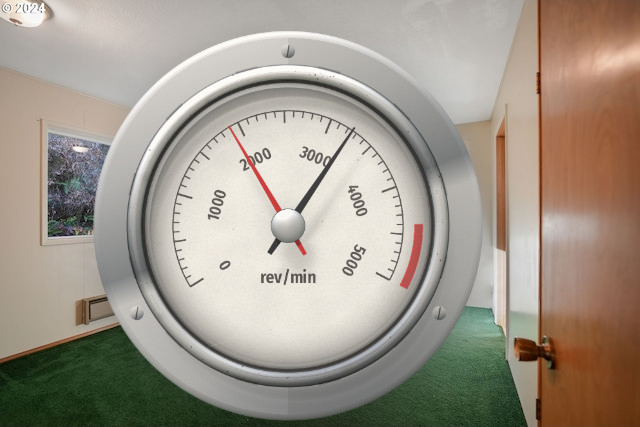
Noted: 3250 rpm
